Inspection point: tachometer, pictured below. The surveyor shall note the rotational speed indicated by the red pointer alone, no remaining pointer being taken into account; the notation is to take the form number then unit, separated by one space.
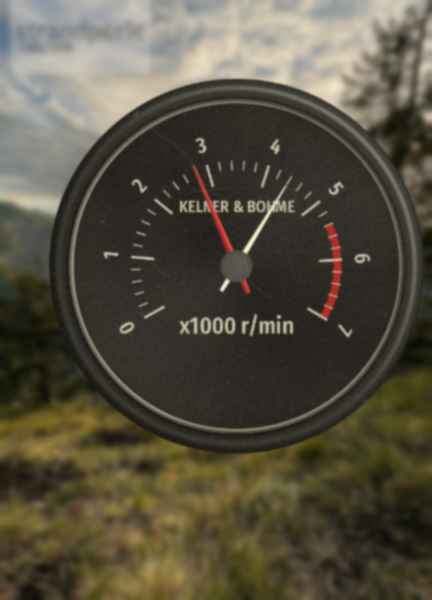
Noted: 2800 rpm
